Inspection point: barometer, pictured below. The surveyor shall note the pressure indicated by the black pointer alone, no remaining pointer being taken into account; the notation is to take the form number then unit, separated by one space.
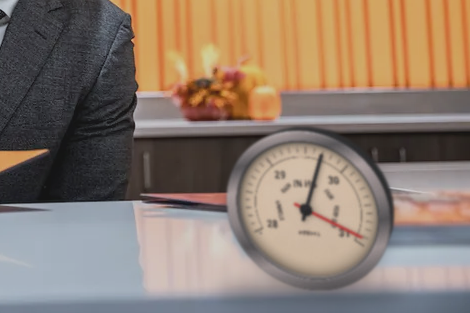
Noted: 29.7 inHg
